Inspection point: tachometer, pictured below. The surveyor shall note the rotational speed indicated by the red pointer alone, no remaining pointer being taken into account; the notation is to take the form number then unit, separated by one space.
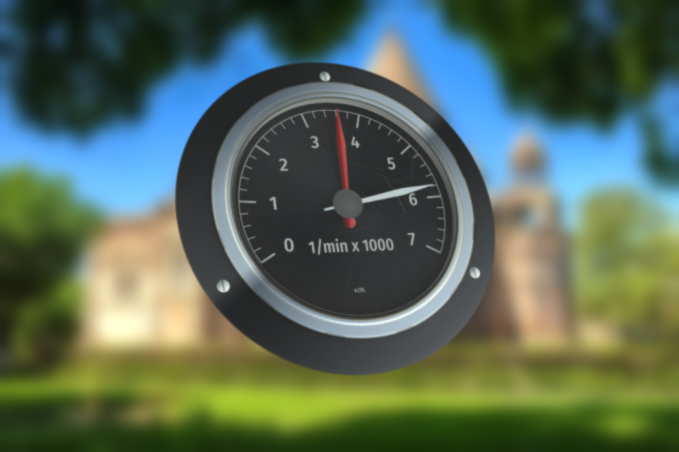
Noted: 3600 rpm
